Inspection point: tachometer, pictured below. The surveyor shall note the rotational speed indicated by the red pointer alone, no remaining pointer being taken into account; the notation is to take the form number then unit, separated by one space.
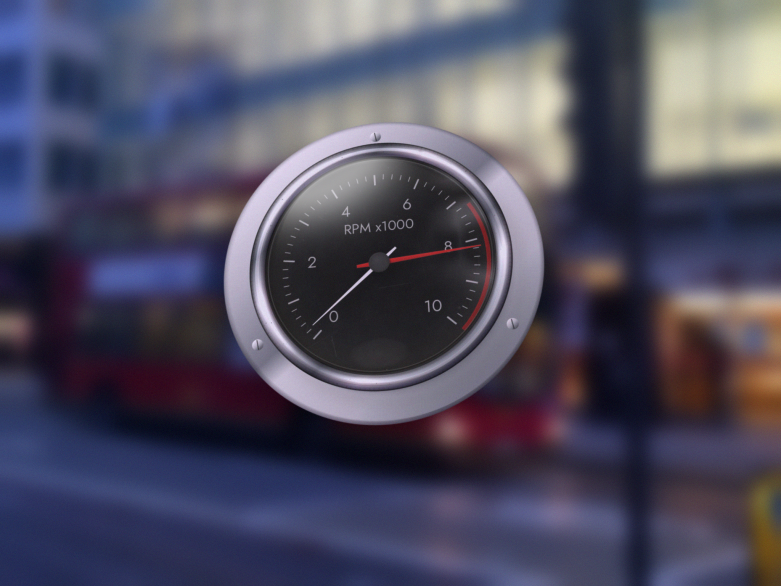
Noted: 8200 rpm
